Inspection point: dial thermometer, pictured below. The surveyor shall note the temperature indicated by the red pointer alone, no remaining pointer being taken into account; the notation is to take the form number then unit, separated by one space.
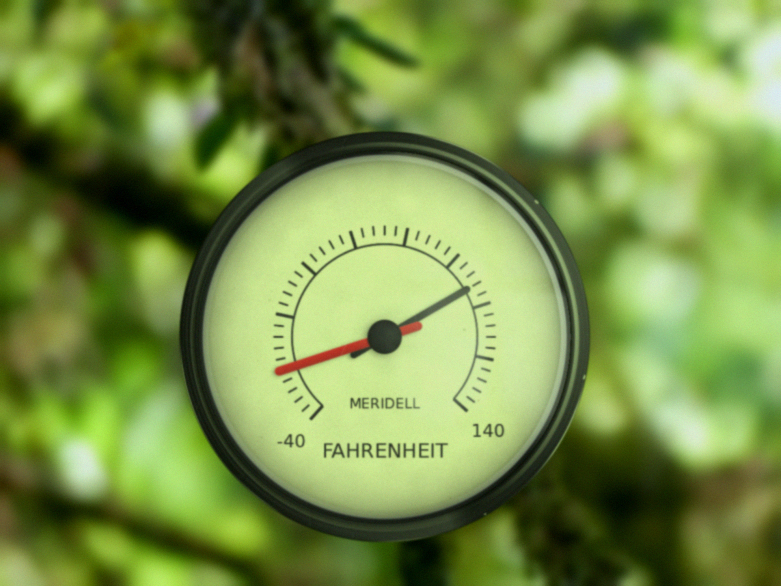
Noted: -20 °F
